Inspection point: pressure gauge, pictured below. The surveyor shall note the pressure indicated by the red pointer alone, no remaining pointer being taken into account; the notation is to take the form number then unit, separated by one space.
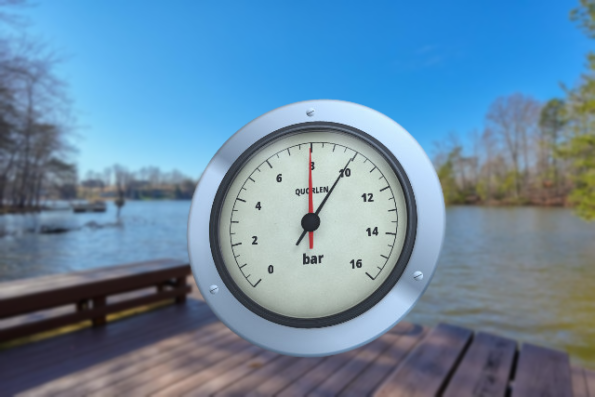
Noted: 8 bar
